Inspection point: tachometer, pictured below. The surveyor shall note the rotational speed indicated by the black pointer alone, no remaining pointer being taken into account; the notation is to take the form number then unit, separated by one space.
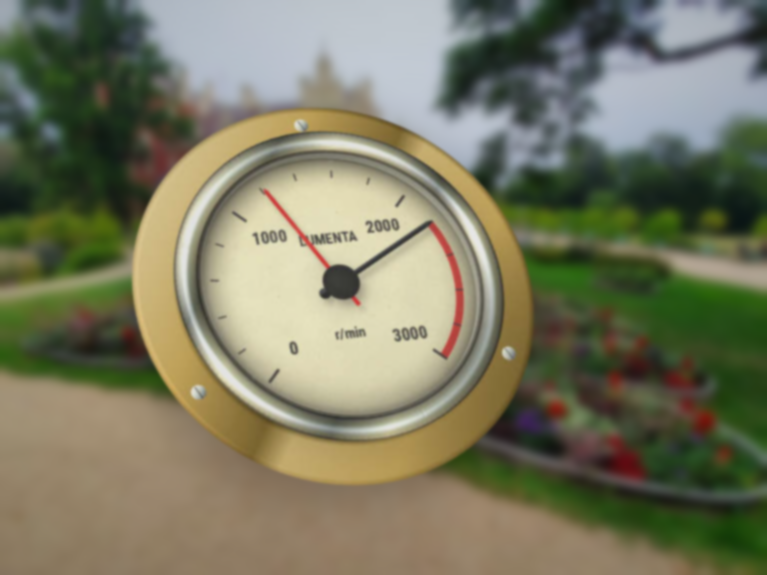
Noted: 2200 rpm
